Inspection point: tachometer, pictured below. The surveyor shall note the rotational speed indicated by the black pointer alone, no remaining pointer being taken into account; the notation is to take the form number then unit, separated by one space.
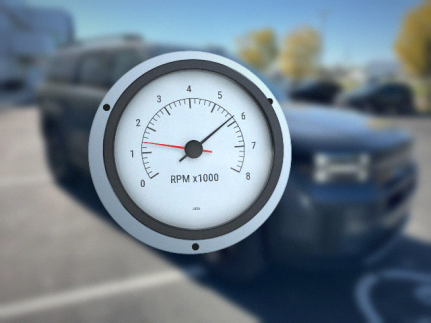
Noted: 5800 rpm
